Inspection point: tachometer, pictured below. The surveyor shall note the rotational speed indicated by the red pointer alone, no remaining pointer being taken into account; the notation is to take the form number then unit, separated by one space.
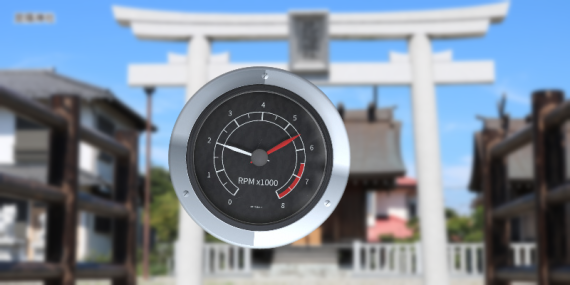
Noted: 5500 rpm
